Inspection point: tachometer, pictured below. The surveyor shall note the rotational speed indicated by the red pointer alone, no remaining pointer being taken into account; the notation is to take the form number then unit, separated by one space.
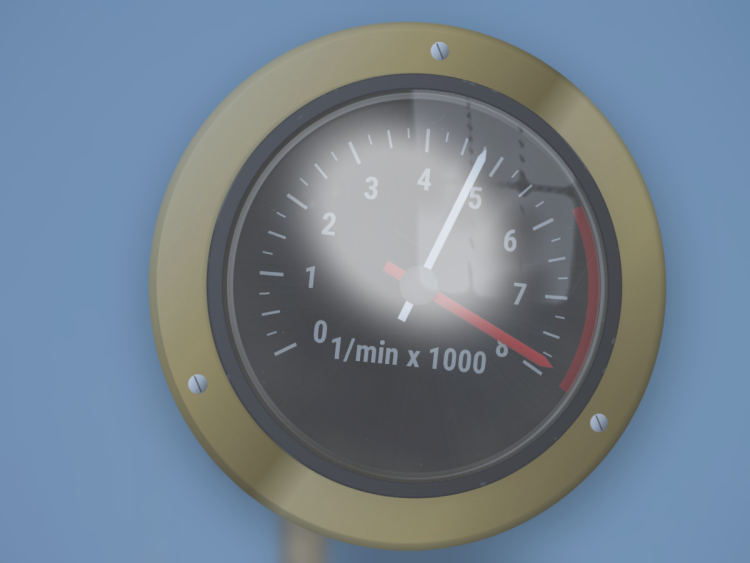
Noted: 7875 rpm
